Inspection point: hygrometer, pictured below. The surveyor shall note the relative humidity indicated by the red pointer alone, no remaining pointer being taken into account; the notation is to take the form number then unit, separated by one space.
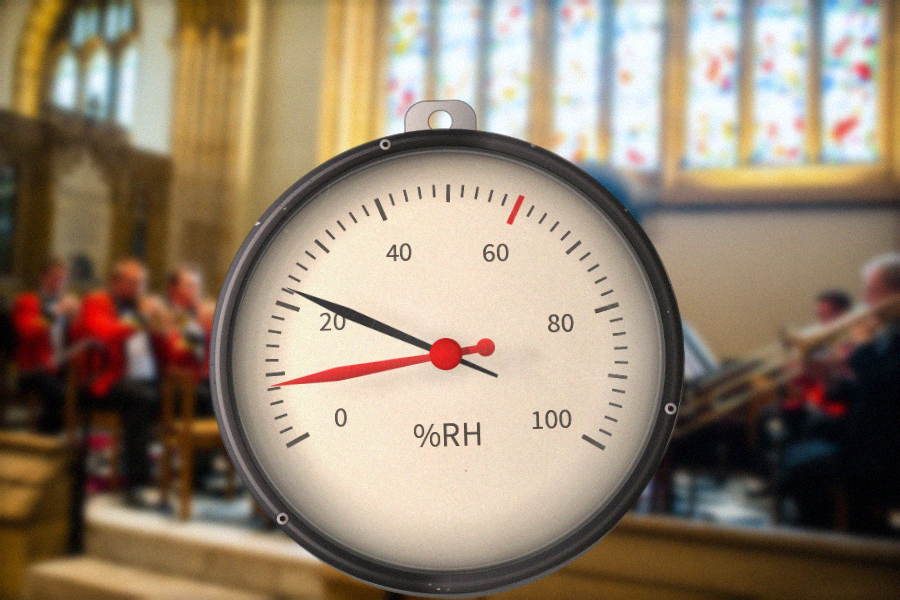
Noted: 8 %
